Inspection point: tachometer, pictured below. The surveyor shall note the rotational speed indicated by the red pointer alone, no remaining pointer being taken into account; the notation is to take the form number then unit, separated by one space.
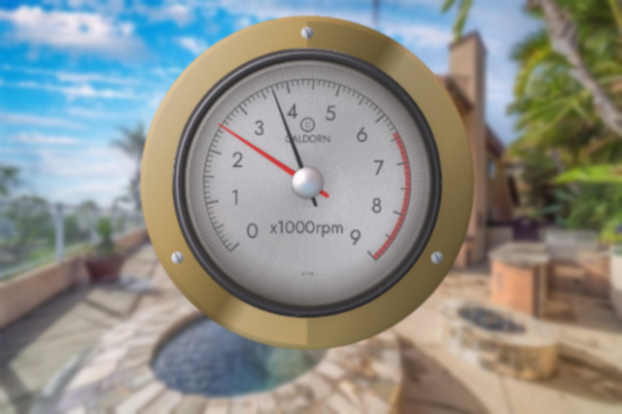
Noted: 2500 rpm
